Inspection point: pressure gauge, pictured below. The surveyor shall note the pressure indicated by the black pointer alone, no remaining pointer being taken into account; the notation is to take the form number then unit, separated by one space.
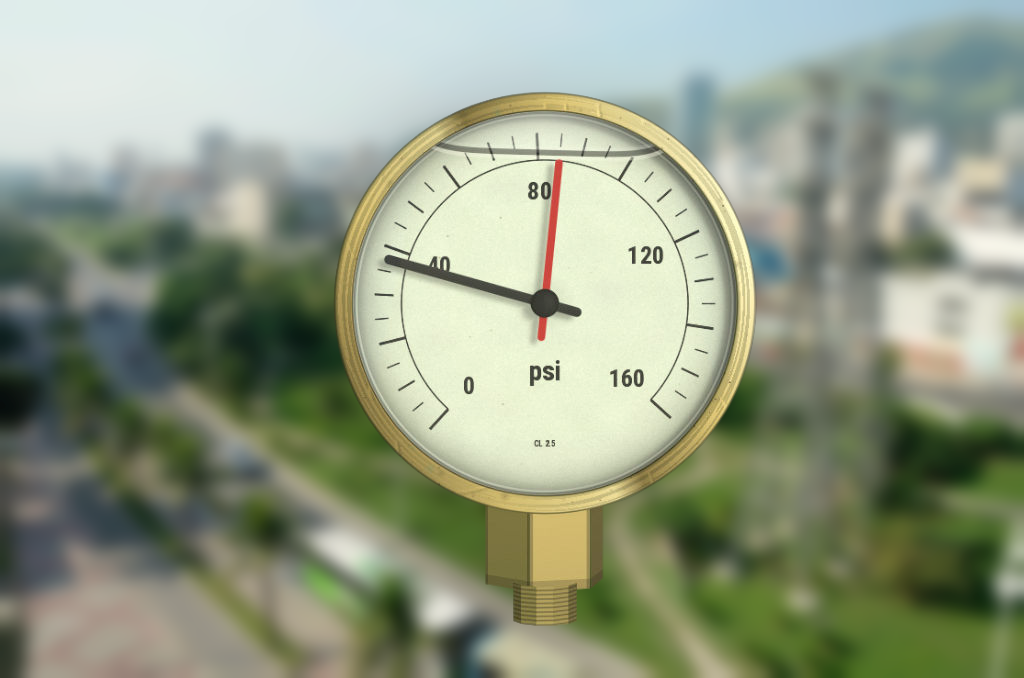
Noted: 37.5 psi
